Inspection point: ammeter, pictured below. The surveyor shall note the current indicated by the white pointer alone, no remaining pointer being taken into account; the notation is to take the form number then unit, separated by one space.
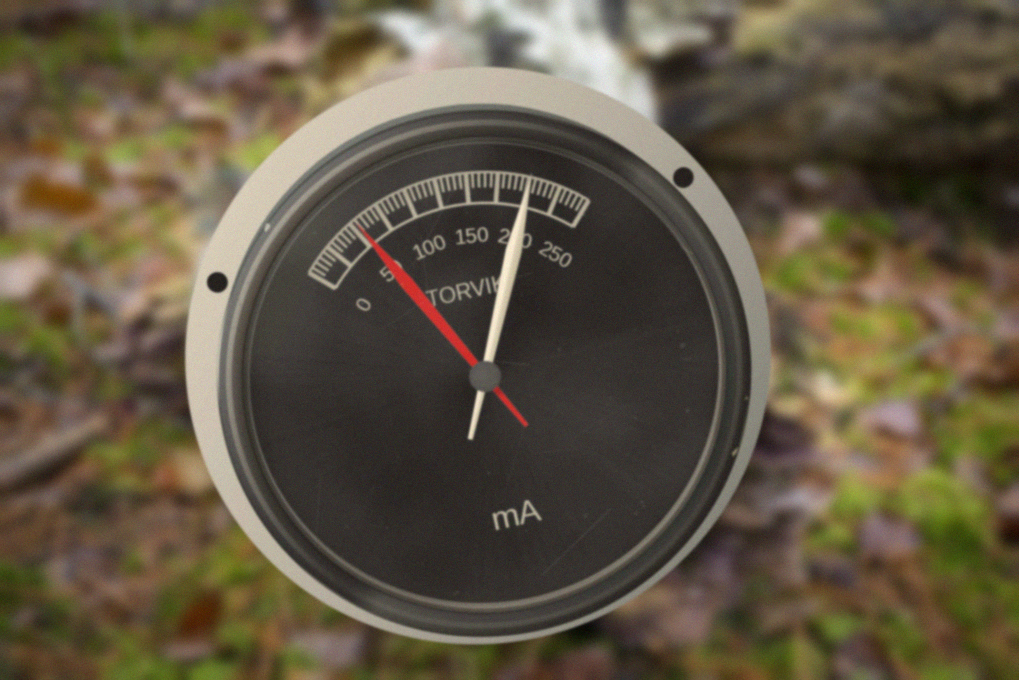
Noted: 200 mA
